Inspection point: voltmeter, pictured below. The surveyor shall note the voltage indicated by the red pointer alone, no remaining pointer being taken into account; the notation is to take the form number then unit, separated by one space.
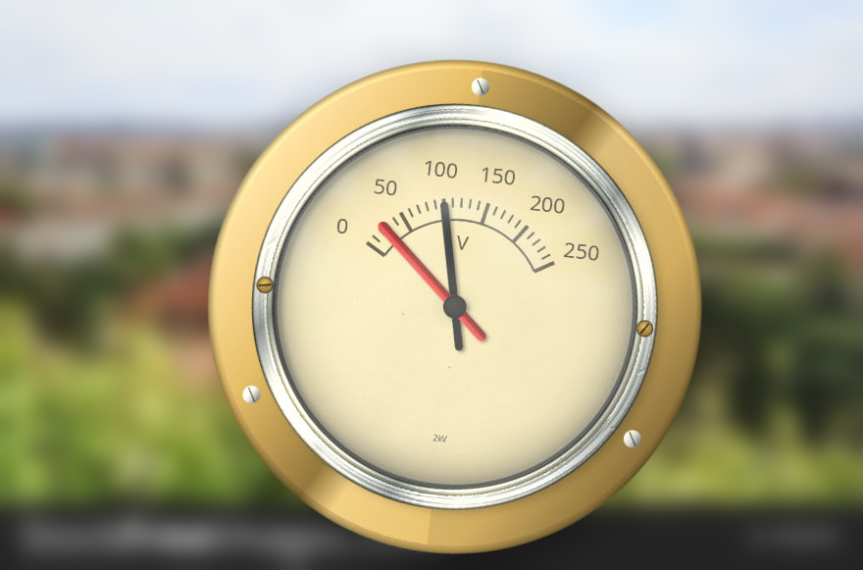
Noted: 25 V
